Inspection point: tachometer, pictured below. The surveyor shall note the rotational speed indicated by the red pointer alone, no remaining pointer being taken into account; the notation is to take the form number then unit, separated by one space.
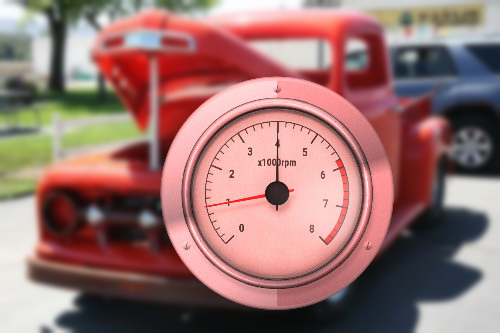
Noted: 1000 rpm
